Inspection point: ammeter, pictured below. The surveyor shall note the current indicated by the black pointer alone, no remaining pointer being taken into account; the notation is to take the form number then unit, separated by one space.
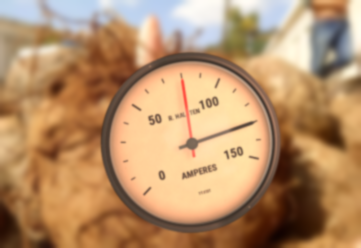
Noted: 130 A
